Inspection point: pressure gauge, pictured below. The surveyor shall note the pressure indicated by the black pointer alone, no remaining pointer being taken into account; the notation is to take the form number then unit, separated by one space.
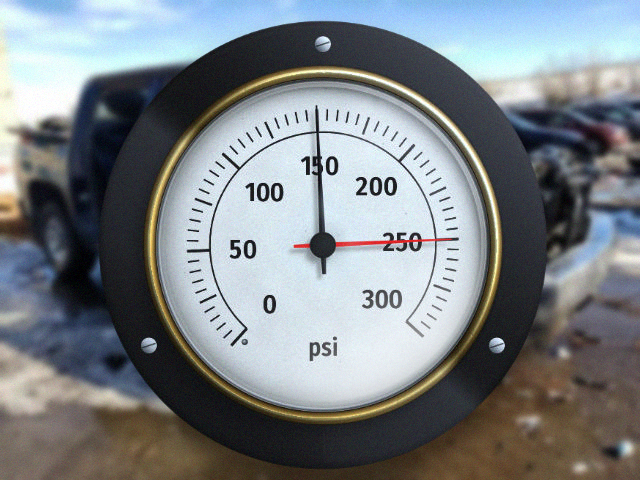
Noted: 150 psi
